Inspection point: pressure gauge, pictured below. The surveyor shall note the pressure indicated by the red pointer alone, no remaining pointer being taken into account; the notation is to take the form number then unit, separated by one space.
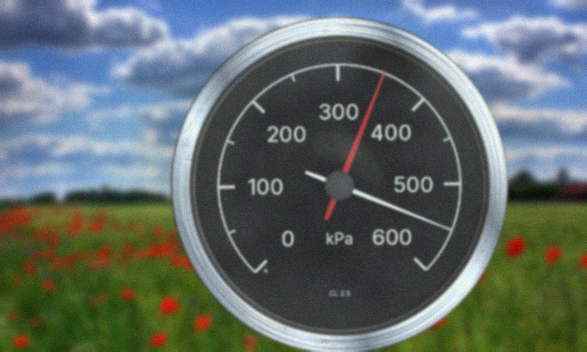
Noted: 350 kPa
